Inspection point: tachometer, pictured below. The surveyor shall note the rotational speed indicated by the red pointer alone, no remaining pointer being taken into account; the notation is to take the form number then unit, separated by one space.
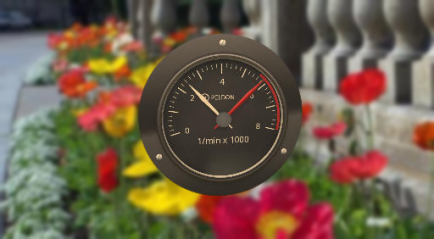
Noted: 5800 rpm
